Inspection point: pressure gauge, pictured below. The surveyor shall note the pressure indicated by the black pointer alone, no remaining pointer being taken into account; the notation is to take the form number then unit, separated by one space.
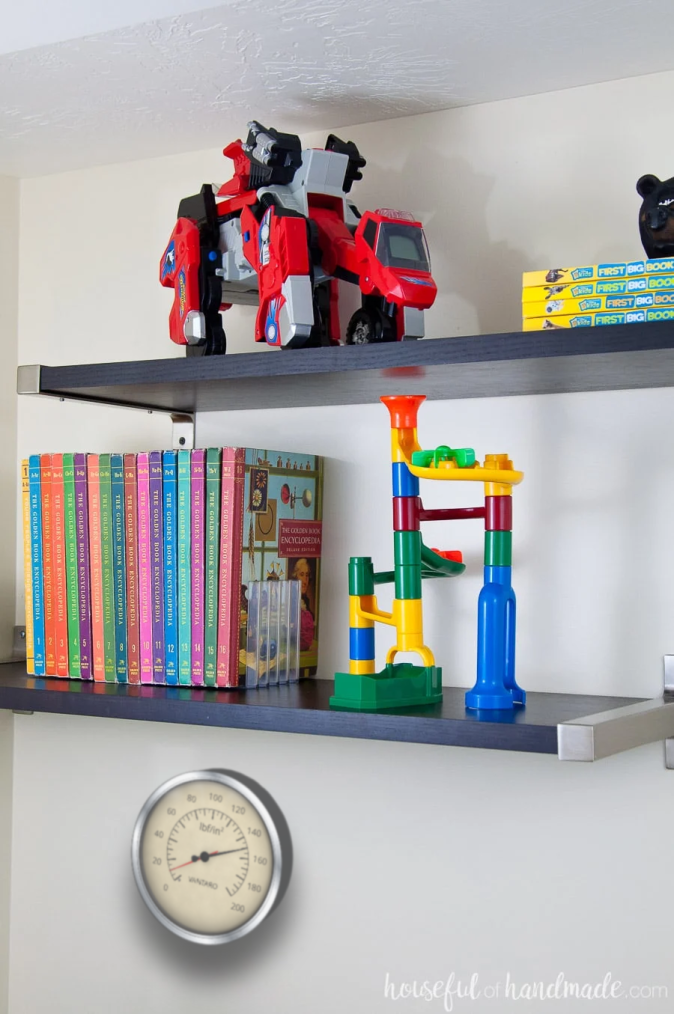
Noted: 150 psi
